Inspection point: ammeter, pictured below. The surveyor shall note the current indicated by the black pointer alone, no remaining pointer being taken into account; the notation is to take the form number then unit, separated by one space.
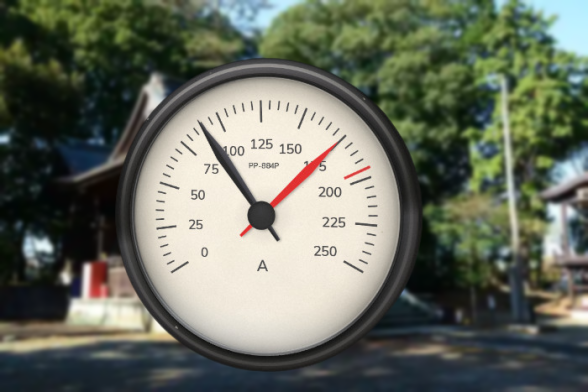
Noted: 90 A
